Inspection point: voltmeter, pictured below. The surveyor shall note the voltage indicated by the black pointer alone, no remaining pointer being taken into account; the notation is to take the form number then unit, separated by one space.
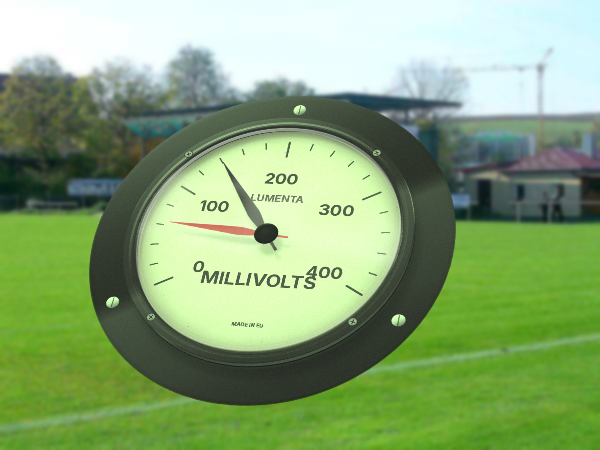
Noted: 140 mV
